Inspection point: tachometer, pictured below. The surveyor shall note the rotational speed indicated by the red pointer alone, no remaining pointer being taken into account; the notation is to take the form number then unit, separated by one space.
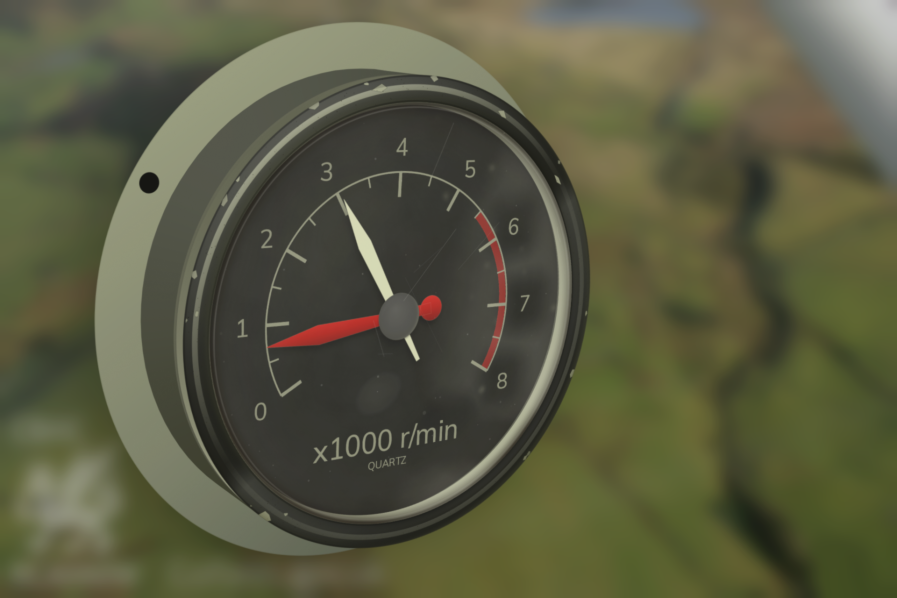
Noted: 750 rpm
